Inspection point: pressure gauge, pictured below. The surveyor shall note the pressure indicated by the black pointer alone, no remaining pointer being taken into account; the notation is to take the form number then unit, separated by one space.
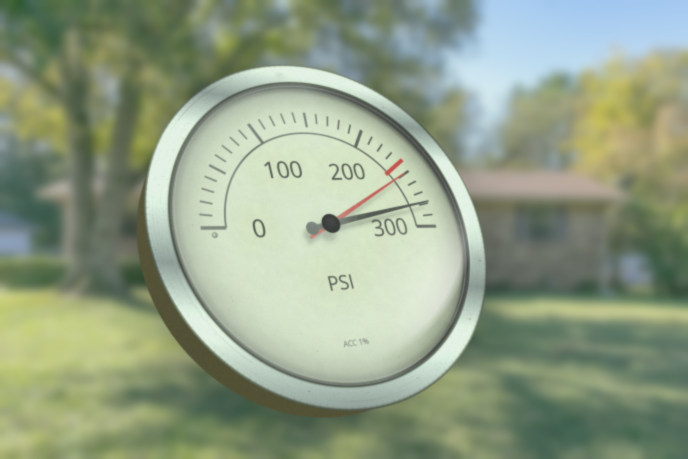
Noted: 280 psi
